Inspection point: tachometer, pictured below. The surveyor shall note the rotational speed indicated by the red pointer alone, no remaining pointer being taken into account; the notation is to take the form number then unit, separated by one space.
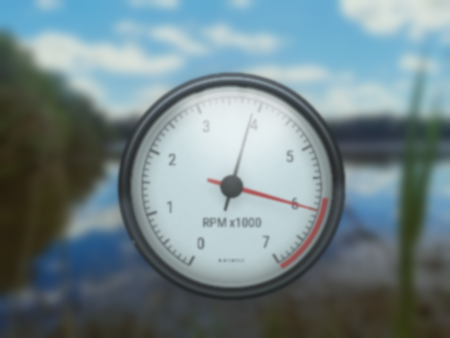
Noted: 6000 rpm
